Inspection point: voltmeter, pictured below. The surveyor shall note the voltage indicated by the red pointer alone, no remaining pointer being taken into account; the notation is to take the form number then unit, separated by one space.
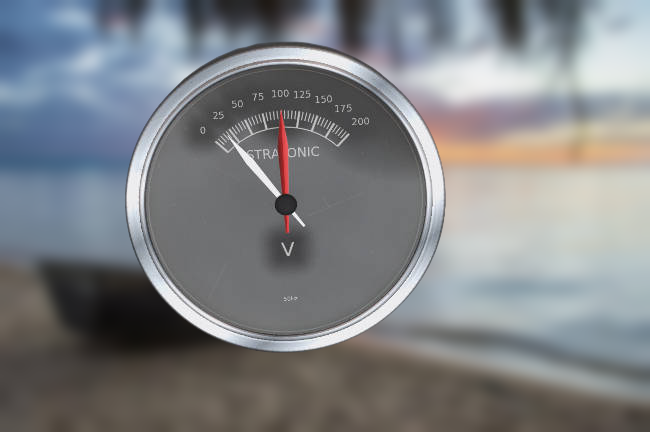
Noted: 100 V
